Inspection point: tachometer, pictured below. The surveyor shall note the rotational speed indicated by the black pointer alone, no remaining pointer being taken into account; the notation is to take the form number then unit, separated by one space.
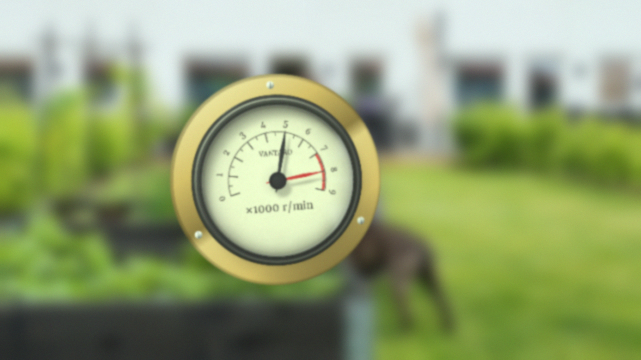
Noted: 5000 rpm
